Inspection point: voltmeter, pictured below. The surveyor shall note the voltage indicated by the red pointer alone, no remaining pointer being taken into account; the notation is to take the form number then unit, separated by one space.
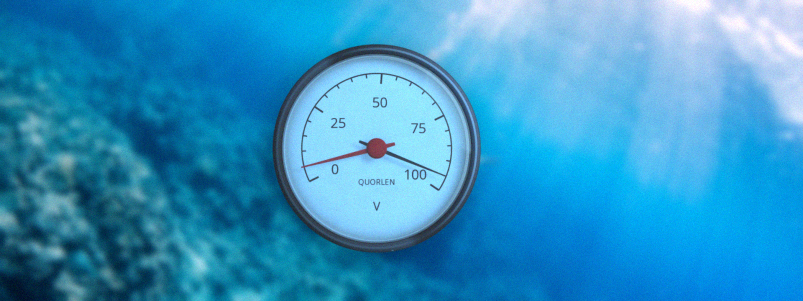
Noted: 5 V
